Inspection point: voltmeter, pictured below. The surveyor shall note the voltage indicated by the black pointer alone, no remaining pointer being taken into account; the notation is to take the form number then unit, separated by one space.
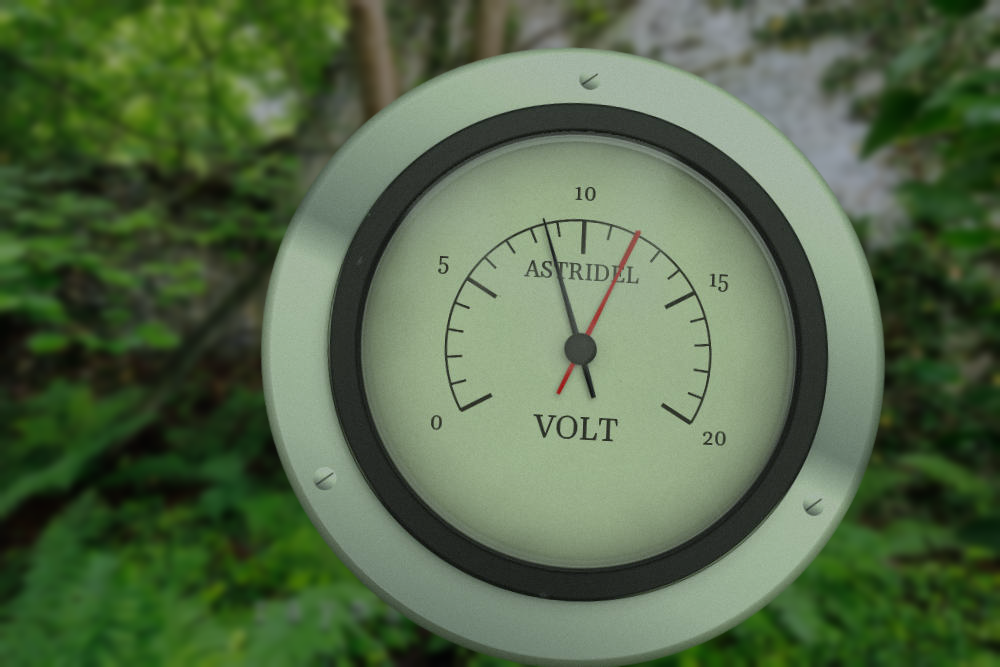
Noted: 8.5 V
